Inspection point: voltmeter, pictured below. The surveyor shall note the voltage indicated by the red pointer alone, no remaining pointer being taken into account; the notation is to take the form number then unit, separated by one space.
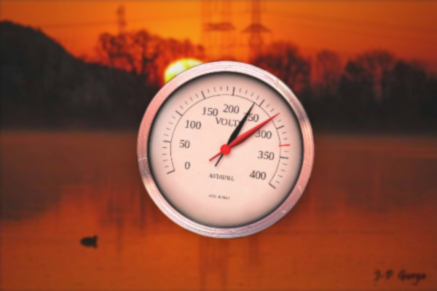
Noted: 280 V
